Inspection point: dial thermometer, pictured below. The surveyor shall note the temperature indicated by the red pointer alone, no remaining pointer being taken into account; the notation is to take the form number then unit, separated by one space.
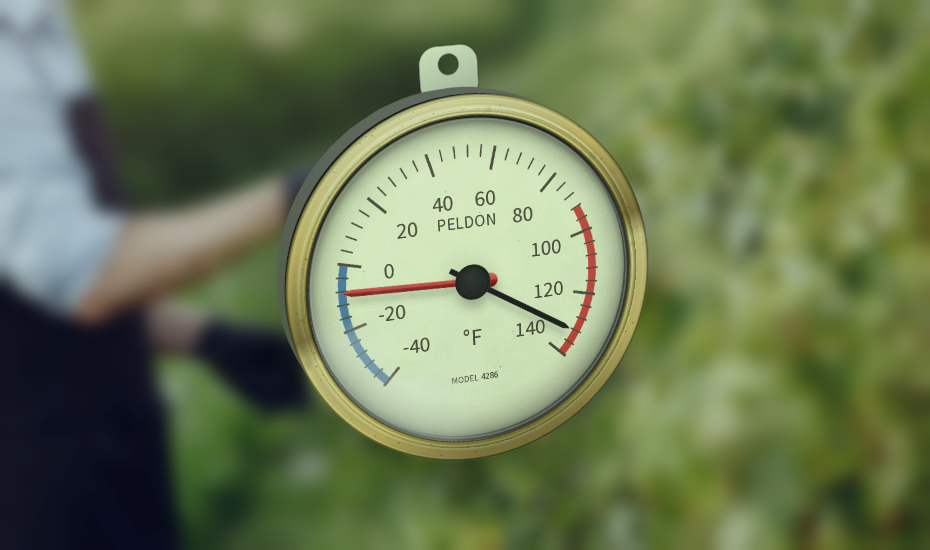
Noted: -8 °F
